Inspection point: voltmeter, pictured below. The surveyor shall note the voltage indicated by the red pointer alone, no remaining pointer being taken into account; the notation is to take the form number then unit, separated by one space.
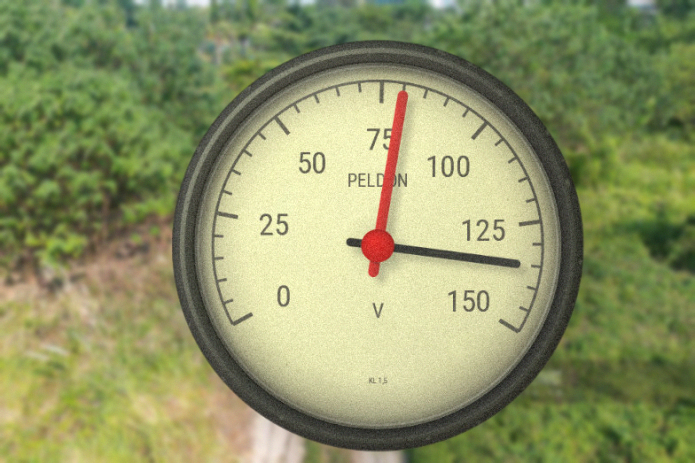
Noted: 80 V
